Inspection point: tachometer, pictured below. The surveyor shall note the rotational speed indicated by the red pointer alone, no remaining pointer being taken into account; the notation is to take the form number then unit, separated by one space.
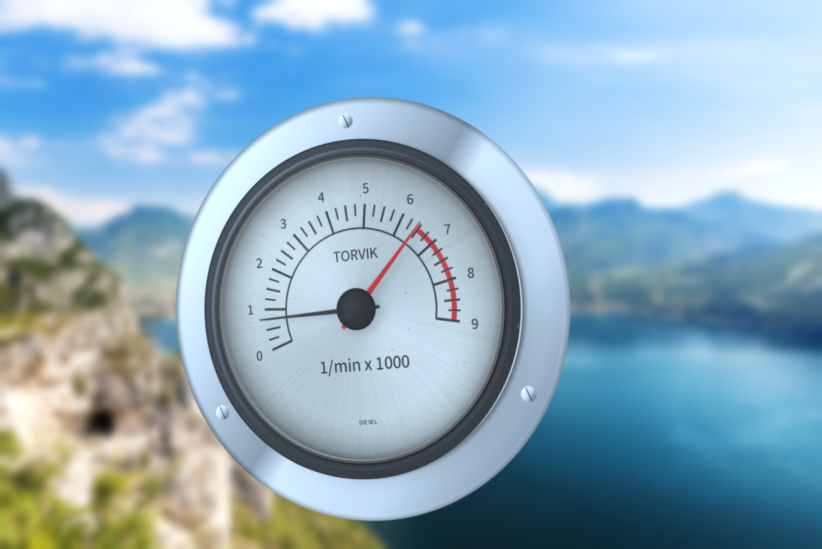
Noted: 6500 rpm
